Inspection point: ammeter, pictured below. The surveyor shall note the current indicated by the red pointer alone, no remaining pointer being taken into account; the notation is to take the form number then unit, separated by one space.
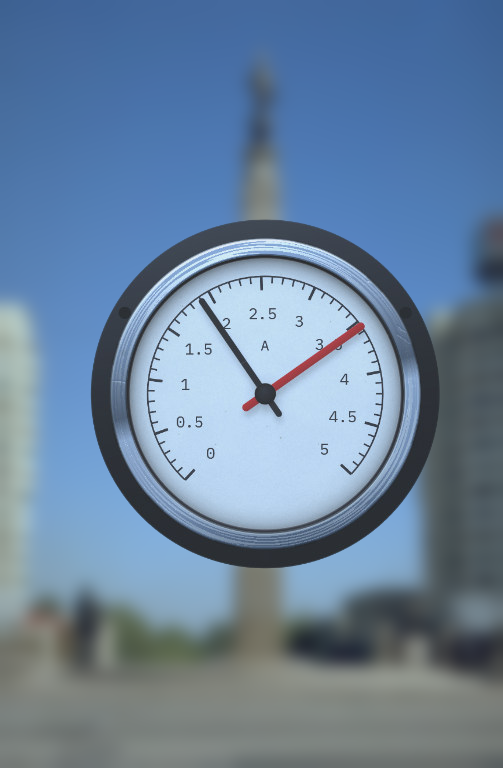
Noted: 3.55 A
